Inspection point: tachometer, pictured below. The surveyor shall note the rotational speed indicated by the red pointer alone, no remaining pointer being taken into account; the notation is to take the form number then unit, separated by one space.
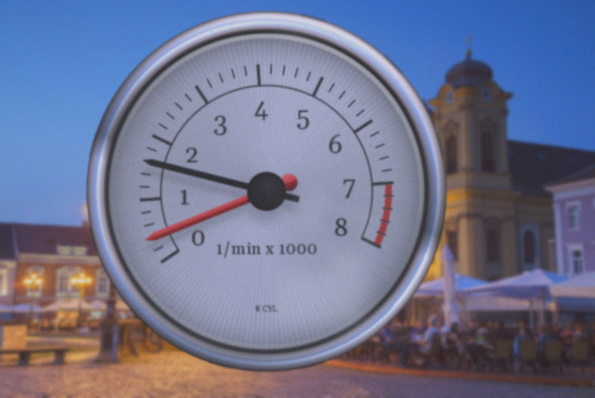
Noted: 400 rpm
